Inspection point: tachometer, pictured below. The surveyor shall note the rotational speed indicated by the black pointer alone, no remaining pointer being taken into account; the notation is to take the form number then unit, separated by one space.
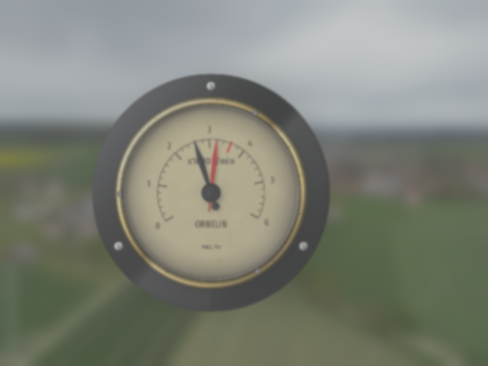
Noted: 2600 rpm
